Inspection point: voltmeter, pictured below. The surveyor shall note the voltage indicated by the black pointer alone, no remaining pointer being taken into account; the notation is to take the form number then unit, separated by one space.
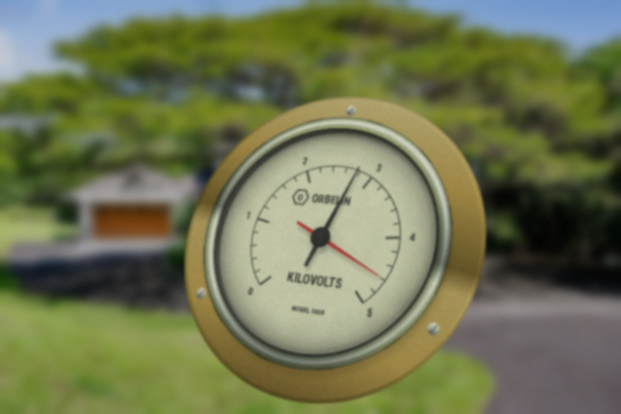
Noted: 2.8 kV
